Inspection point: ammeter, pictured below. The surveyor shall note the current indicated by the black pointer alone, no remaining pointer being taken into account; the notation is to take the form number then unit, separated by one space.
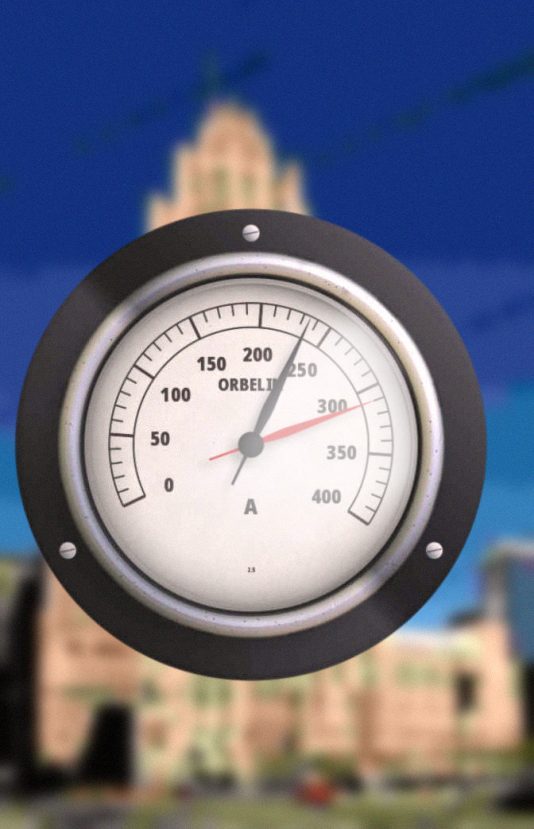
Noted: 235 A
